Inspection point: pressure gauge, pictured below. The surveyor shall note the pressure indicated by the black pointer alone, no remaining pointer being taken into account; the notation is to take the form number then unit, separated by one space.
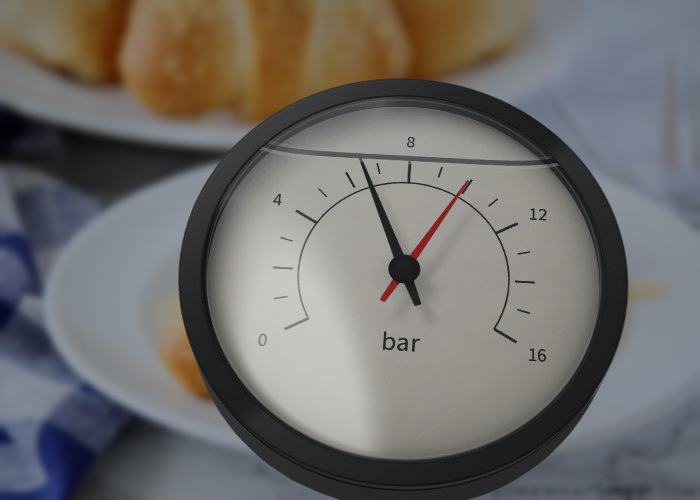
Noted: 6.5 bar
